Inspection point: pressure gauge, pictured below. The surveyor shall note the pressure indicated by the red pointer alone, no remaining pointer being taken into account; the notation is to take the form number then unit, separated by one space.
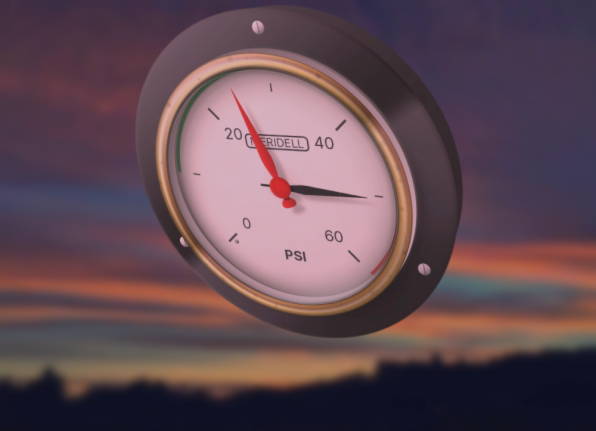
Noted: 25 psi
